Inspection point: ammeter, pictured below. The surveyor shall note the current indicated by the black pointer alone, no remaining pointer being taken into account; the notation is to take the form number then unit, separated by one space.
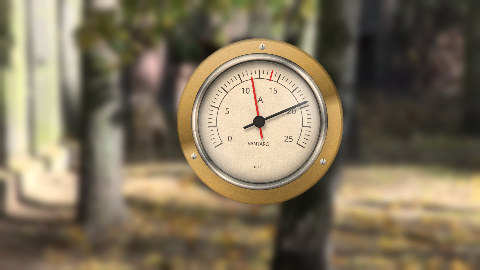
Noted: 19.5 A
